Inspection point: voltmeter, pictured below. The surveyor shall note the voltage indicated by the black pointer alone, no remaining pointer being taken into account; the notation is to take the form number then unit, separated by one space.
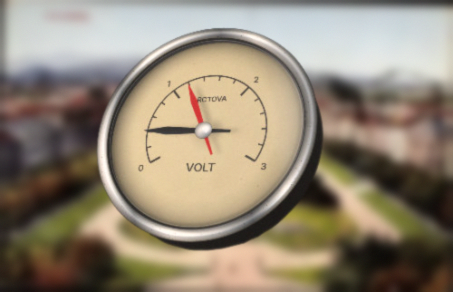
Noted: 0.4 V
